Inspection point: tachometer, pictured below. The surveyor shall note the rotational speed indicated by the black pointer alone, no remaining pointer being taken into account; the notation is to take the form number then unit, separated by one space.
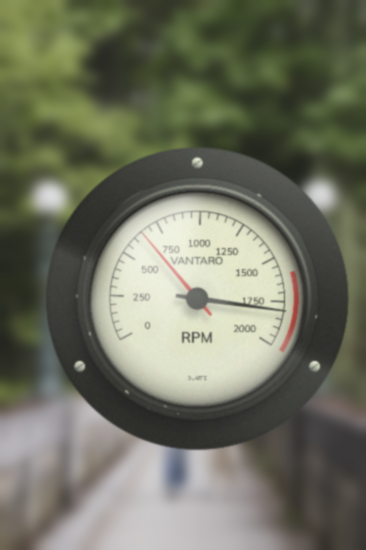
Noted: 1800 rpm
